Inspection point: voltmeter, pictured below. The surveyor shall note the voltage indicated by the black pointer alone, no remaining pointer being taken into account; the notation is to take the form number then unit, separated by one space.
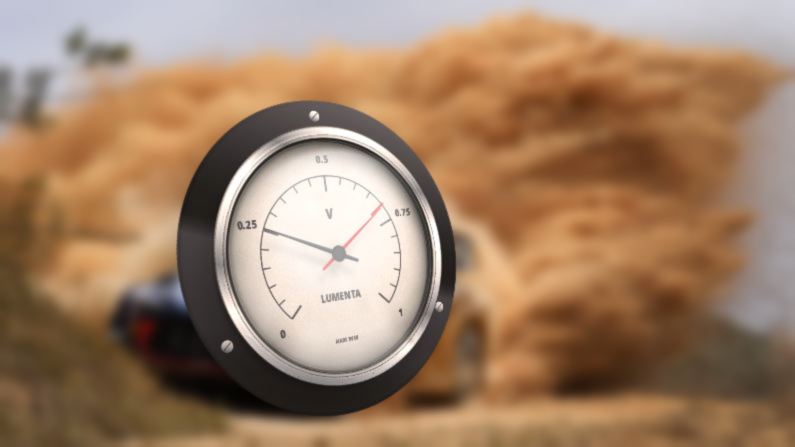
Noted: 0.25 V
